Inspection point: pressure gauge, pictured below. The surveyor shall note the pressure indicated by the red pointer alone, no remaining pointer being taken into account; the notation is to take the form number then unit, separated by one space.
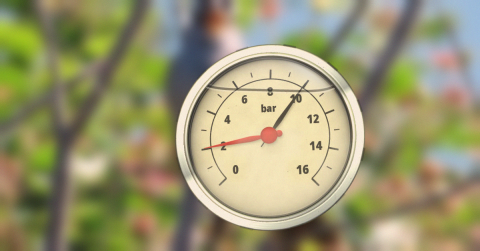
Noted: 2 bar
